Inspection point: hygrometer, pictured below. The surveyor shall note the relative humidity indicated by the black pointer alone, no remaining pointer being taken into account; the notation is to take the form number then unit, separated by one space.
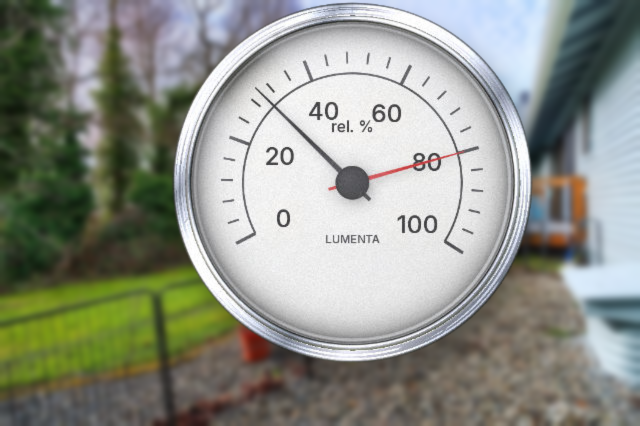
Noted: 30 %
